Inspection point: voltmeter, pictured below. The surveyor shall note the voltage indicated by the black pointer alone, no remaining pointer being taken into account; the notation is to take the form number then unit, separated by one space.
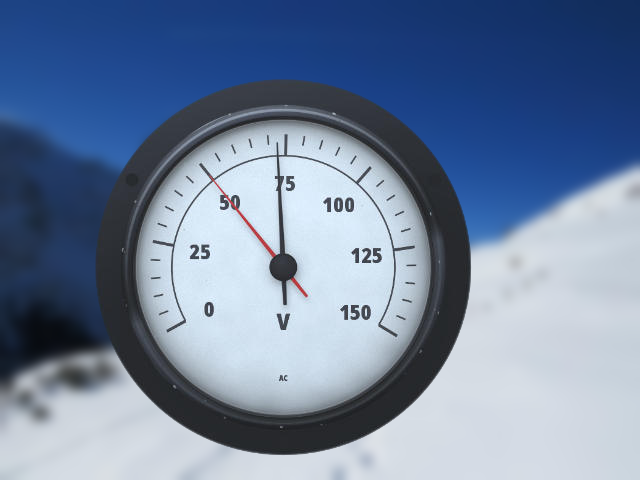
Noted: 72.5 V
